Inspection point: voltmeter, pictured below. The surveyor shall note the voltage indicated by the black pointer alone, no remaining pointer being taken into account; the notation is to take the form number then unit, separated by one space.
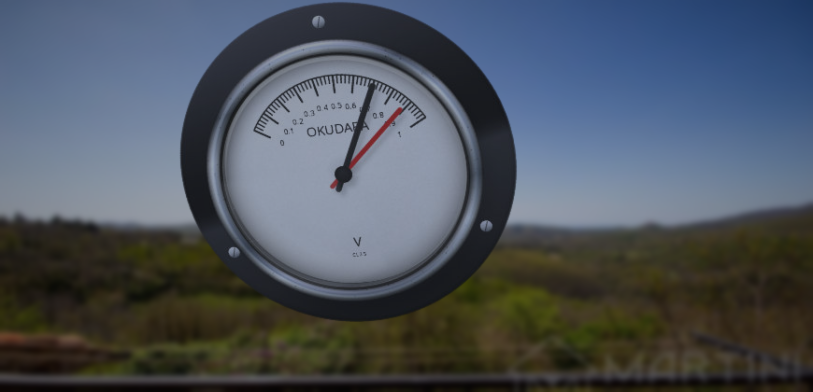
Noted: 0.7 V
